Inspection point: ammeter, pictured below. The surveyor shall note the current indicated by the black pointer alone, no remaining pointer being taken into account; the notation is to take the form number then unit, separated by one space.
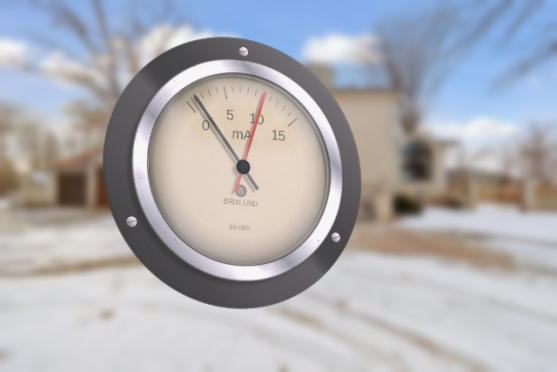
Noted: 1 mA
